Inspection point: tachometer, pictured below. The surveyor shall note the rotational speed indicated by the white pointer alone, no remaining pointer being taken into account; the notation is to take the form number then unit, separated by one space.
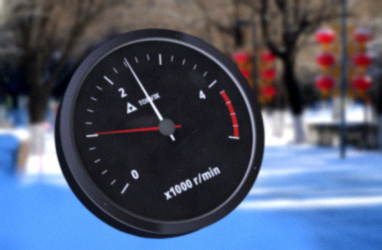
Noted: 2400 rpm
